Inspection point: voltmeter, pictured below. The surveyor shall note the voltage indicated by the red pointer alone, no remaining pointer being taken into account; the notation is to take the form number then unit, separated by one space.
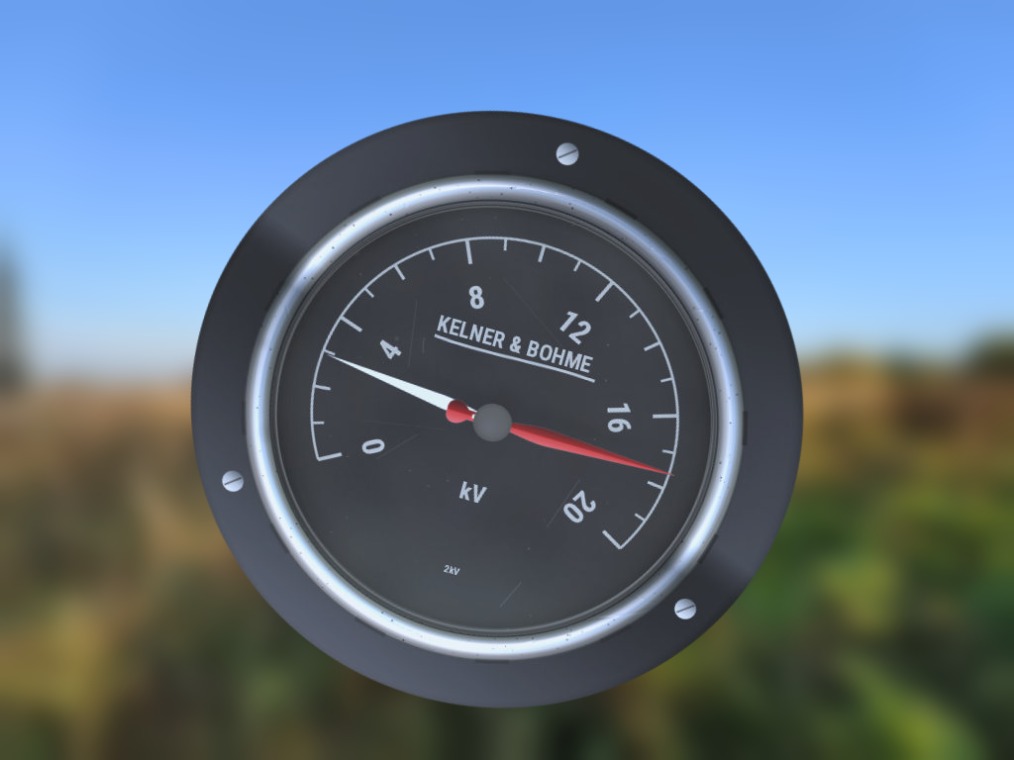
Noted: 17.5 kV
